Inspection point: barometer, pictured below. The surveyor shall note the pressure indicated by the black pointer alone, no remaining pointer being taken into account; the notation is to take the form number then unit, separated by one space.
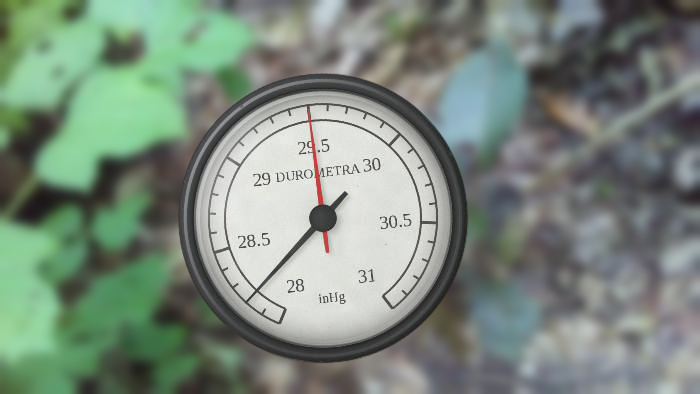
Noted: 28.2 inHg
